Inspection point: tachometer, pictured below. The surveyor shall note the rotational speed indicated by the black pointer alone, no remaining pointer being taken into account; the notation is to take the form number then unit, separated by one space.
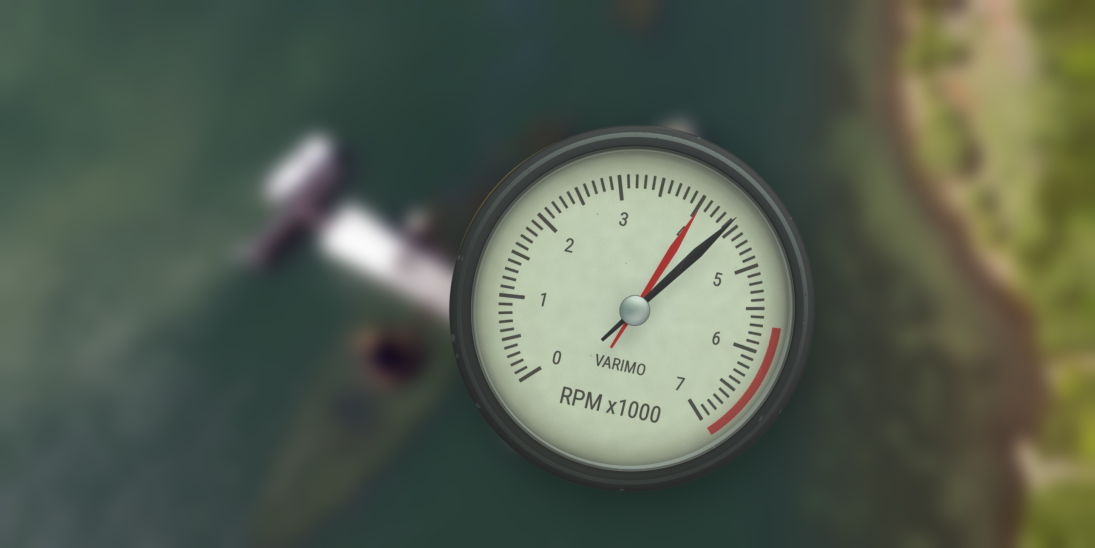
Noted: 4400 rpm
